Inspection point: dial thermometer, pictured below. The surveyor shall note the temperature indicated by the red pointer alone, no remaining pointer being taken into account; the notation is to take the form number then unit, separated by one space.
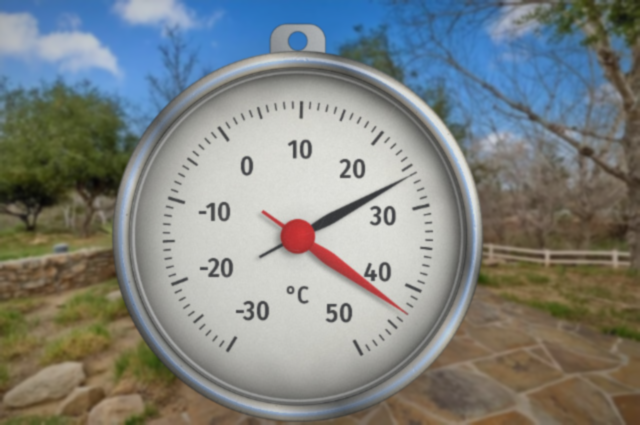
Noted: 43 °C
